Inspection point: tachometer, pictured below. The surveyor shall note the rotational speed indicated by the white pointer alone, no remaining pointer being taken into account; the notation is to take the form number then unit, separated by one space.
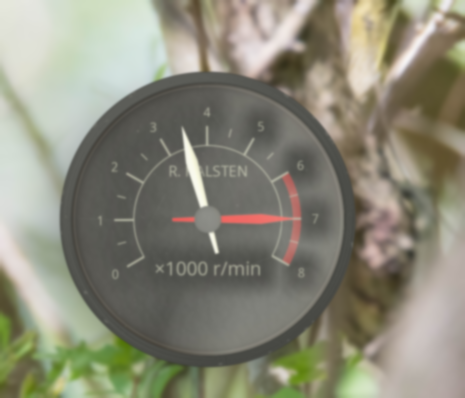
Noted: 3500 rpm
